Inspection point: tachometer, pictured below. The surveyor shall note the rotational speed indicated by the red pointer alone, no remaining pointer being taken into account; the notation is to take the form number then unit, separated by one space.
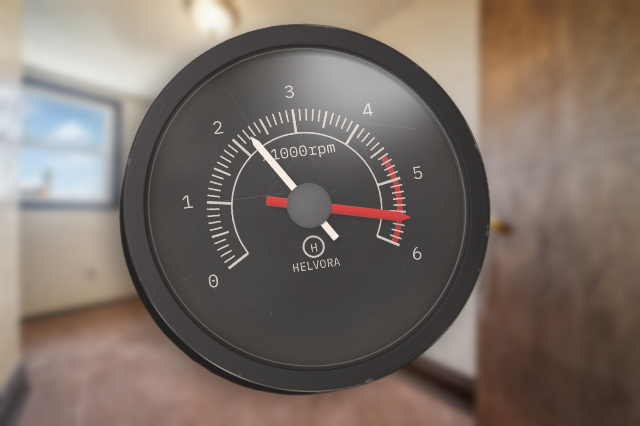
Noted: 5600 rpm
